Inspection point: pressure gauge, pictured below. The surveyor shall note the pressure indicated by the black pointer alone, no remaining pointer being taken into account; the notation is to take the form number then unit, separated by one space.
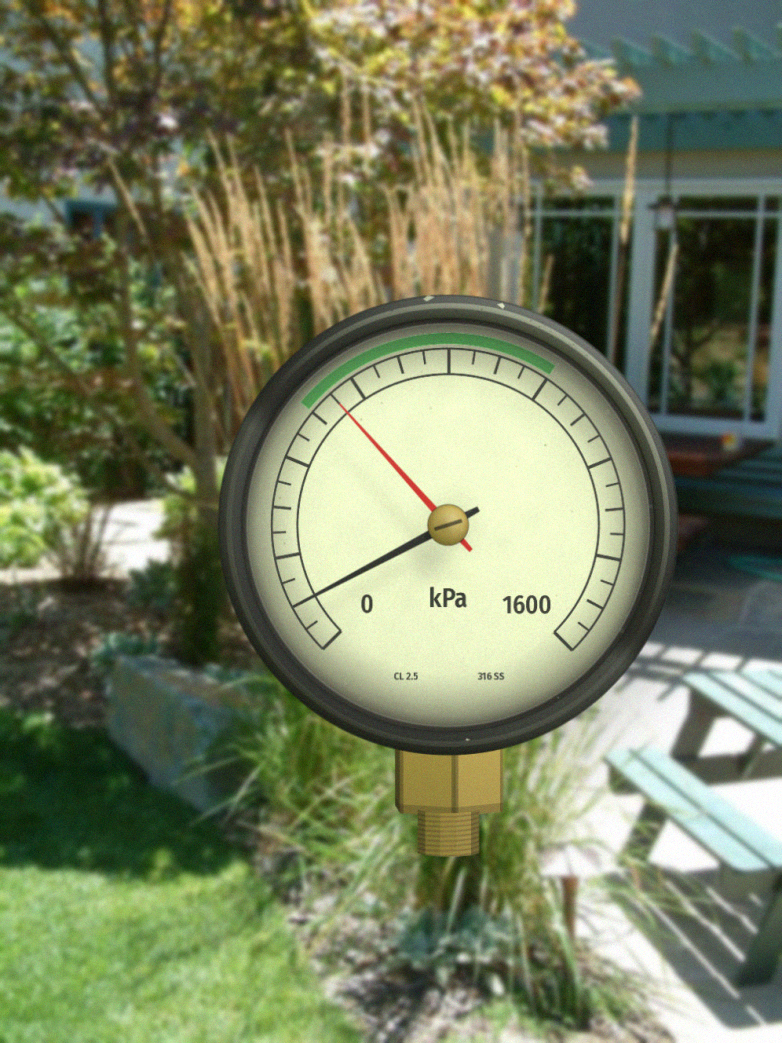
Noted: 100 kPa
